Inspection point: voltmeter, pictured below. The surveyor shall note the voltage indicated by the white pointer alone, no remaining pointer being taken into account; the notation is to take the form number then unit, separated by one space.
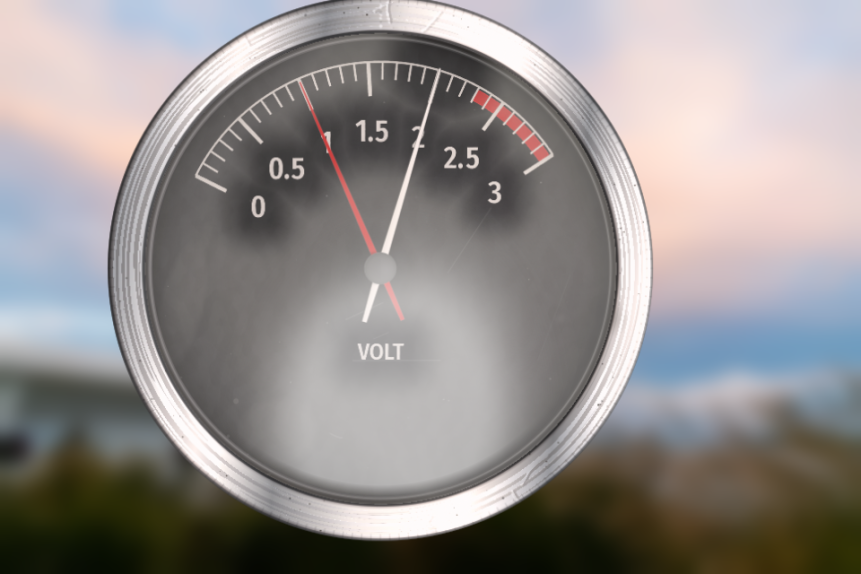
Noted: 2 V
